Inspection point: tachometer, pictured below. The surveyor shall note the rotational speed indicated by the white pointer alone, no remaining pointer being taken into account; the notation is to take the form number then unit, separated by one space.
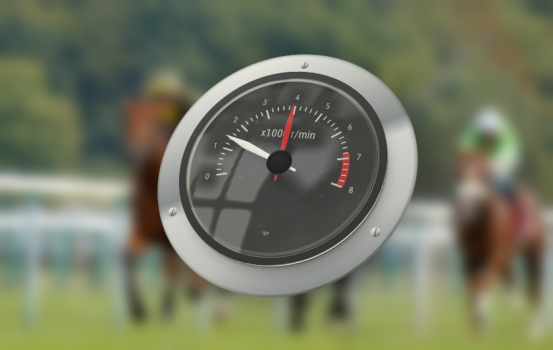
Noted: 1400 rpm
